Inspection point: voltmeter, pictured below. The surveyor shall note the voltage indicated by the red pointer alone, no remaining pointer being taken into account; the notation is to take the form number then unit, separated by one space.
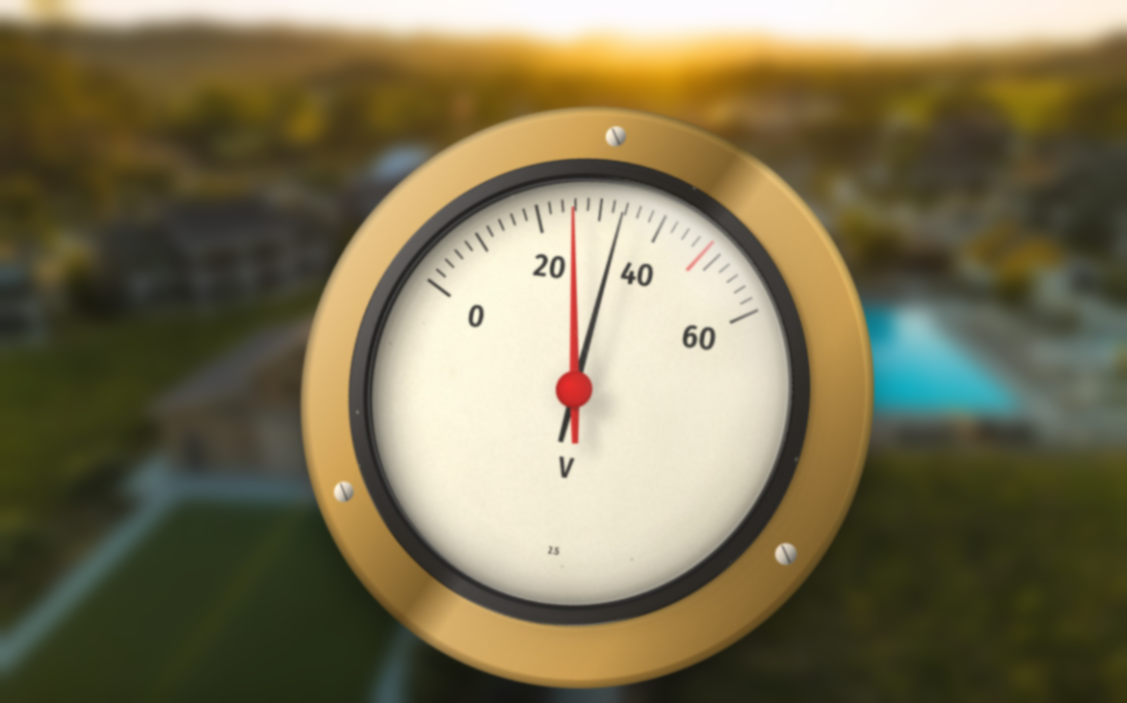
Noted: 26 V
